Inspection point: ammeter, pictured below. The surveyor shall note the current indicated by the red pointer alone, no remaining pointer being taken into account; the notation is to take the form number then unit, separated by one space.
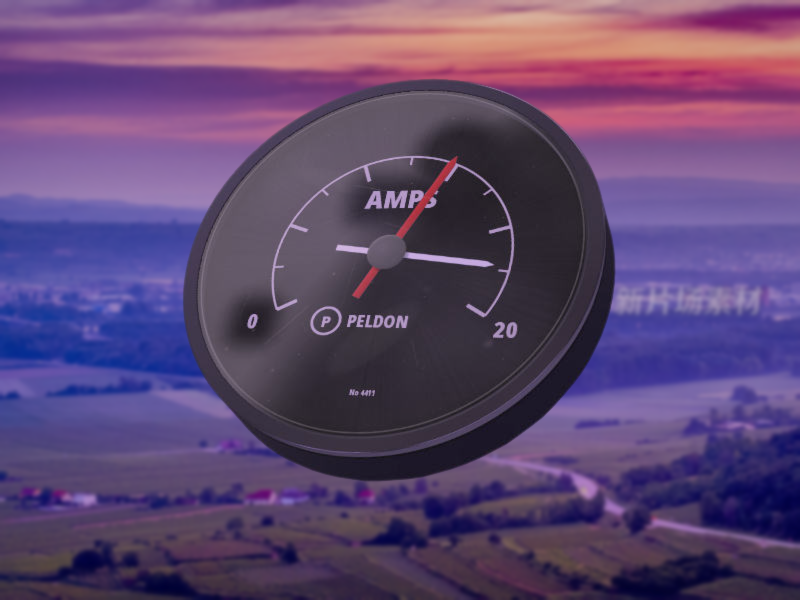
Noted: 12 A
